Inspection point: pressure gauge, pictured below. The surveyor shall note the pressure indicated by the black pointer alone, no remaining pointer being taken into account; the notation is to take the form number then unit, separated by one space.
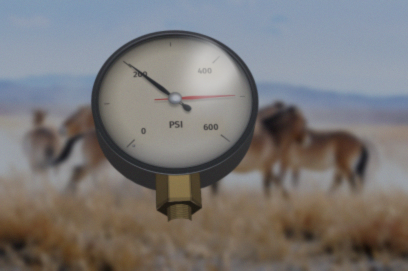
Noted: 200 psi
